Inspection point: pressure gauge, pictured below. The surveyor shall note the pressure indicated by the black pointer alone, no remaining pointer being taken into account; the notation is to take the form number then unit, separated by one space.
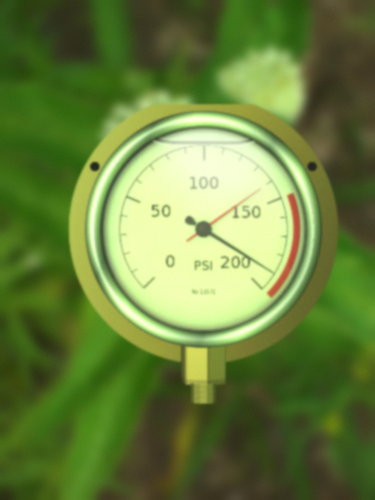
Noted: 190 psi
